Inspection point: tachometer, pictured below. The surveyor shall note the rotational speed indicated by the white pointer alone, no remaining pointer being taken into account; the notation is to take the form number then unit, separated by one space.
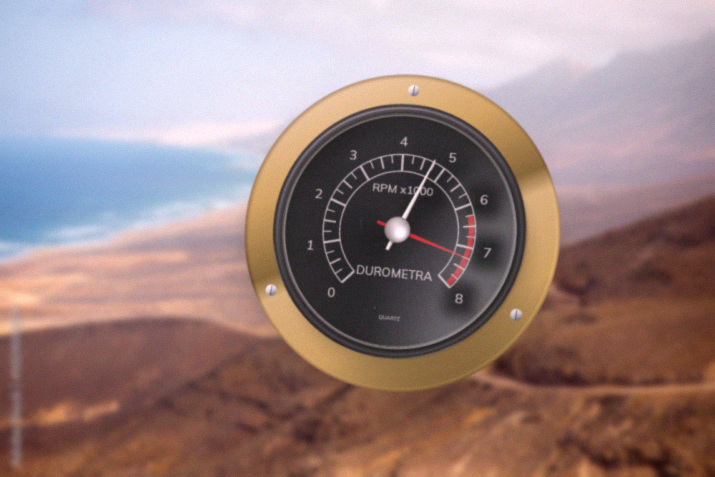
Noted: 4750 rpm
